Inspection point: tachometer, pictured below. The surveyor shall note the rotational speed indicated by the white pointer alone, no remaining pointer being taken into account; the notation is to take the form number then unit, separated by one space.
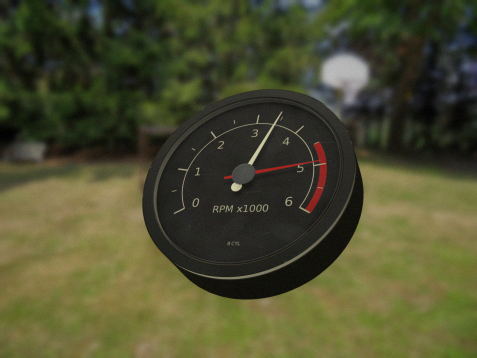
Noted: 3500 rpm
